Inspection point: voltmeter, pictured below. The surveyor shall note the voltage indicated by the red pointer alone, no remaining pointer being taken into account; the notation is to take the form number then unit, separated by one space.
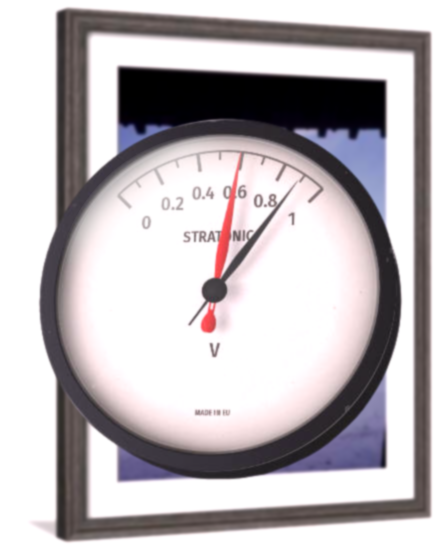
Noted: 0.6 V
